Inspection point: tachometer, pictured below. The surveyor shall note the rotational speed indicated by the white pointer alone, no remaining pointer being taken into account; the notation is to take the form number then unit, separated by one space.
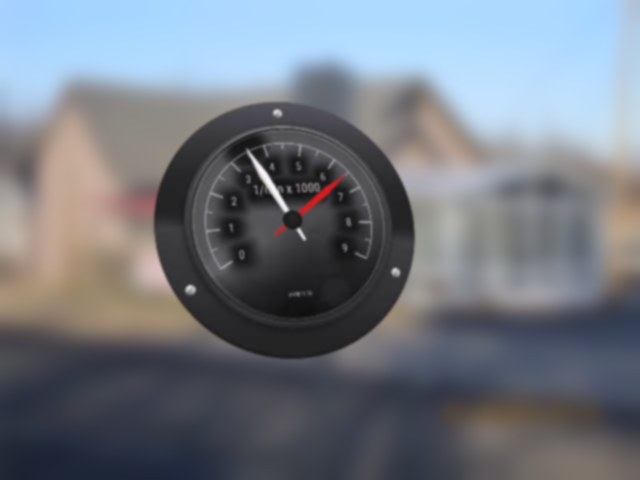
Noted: 3500 rpm
